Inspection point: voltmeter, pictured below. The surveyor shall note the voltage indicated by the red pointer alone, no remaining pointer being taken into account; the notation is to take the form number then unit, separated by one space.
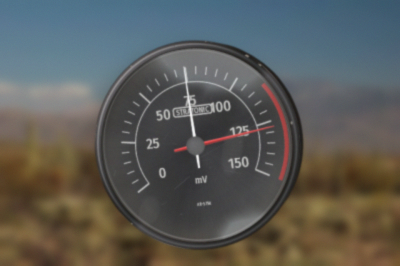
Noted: 127.5 mV
